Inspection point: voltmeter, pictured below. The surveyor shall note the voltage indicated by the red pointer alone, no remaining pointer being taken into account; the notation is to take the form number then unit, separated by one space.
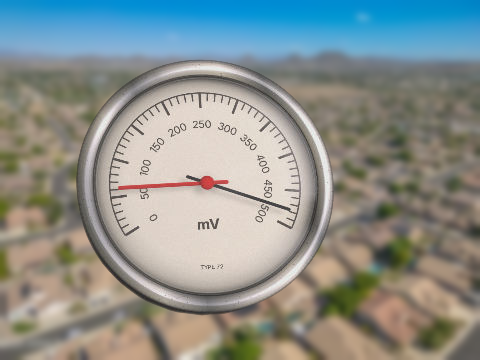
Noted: 60 mV
